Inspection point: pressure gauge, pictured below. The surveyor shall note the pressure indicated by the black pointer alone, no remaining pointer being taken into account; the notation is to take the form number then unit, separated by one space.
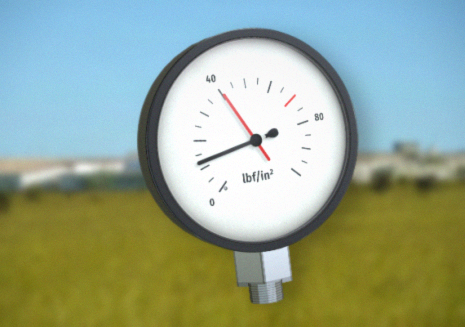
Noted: 12.5 psi
